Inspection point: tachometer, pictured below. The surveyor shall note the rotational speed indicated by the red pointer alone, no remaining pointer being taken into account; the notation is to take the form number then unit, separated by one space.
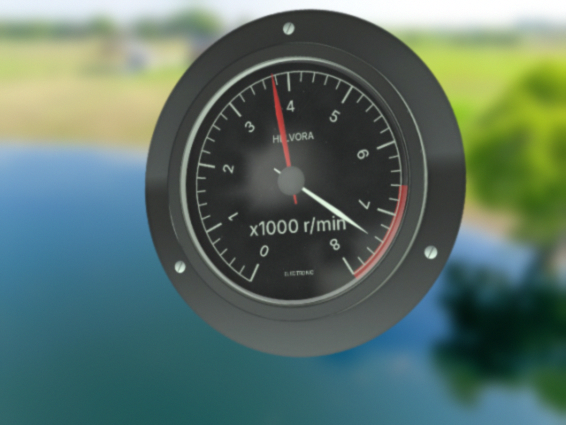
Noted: 3800 rpm
